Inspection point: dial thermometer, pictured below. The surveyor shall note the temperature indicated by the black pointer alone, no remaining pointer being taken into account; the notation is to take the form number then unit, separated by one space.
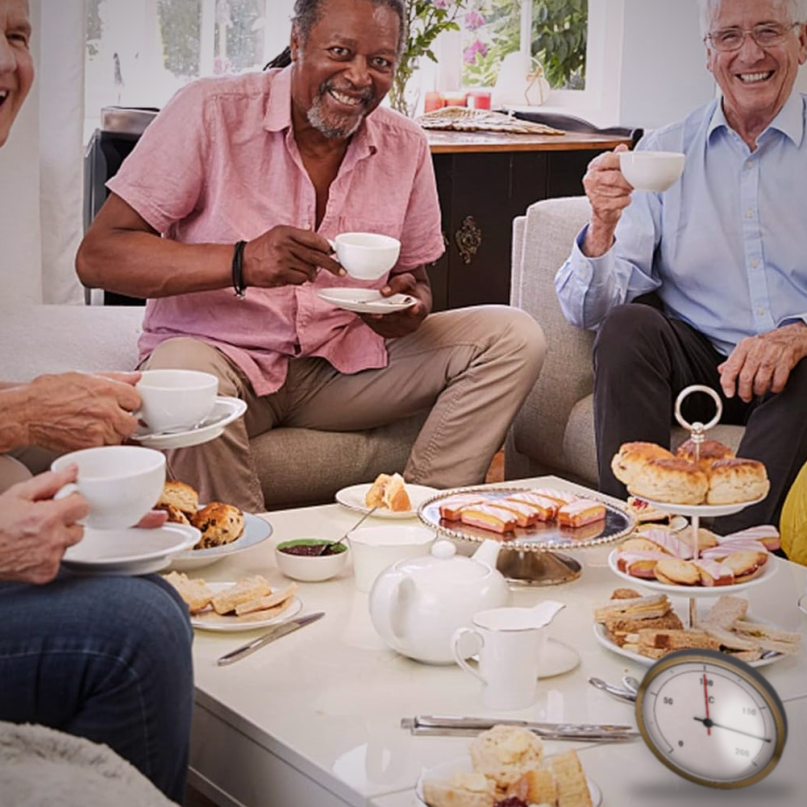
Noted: 175 °C
